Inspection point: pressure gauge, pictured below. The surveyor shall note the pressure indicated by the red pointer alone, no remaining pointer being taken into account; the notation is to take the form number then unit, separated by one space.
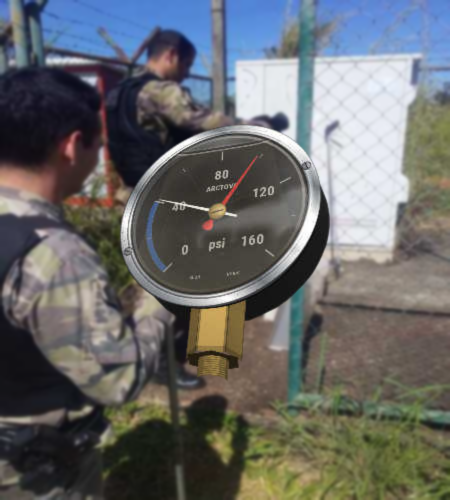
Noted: 100 psi
